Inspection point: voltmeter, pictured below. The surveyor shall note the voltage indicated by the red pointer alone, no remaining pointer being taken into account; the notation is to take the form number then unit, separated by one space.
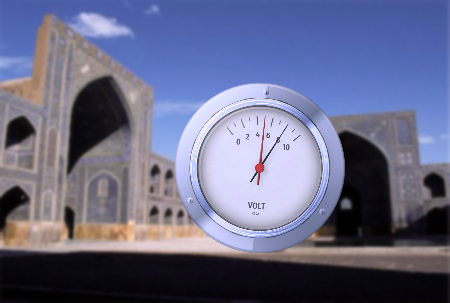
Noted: 5 V
